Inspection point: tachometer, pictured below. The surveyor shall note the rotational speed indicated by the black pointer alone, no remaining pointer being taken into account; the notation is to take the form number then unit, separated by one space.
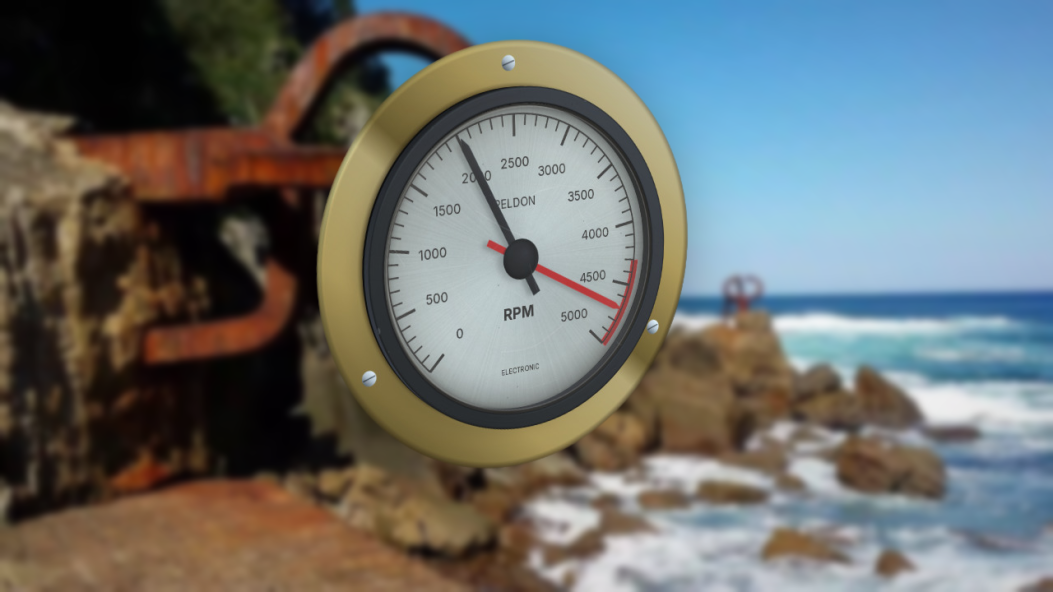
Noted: 2000 rpm
